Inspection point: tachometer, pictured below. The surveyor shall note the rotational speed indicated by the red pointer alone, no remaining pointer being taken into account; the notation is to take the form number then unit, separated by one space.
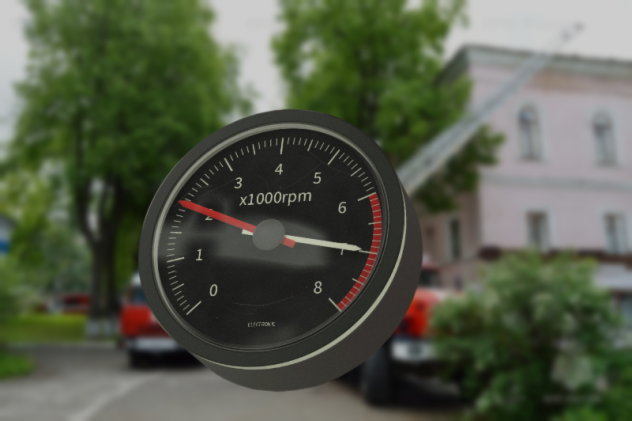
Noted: 2000 rpm
